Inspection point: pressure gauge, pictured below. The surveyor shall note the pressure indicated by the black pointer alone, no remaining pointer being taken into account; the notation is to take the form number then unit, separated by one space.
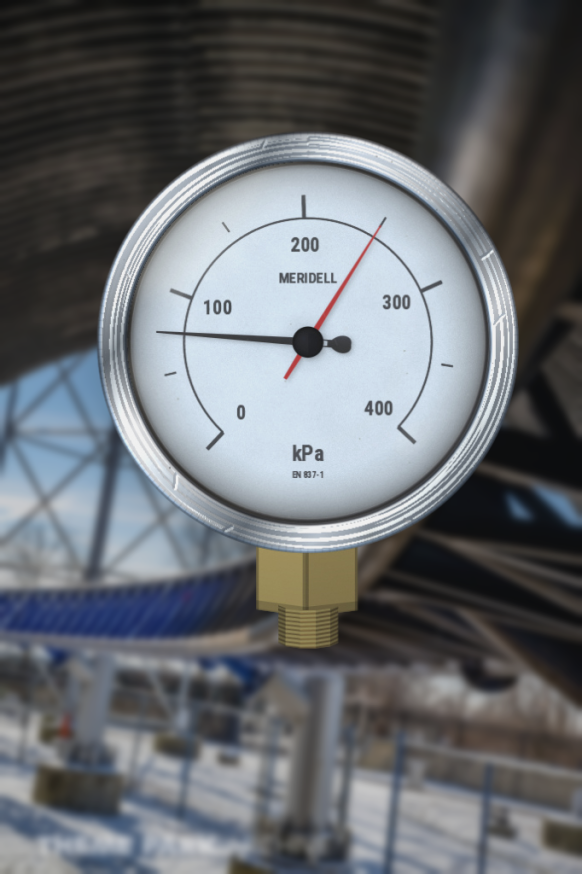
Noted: 75 kPa
